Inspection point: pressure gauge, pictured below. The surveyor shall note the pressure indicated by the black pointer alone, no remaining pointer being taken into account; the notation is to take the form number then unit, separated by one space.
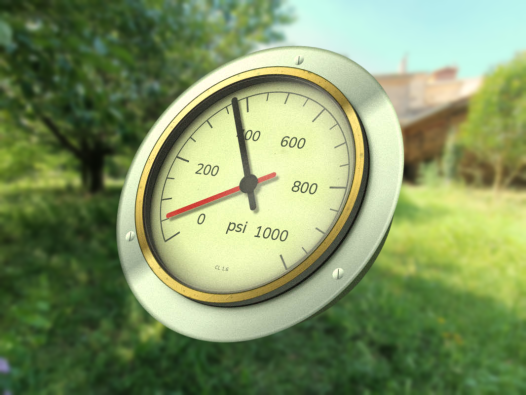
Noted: 375 psi
